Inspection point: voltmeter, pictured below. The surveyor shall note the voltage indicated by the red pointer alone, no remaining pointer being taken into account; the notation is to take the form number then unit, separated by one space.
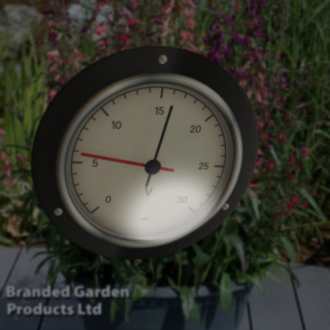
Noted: 6 V
